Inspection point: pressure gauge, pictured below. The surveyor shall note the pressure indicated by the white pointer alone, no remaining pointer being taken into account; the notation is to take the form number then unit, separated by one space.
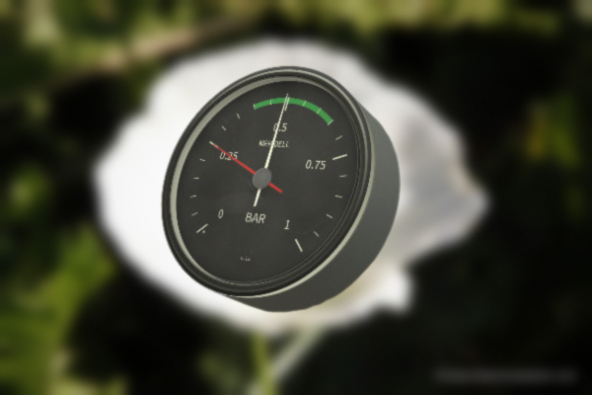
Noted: 0.5 bar
